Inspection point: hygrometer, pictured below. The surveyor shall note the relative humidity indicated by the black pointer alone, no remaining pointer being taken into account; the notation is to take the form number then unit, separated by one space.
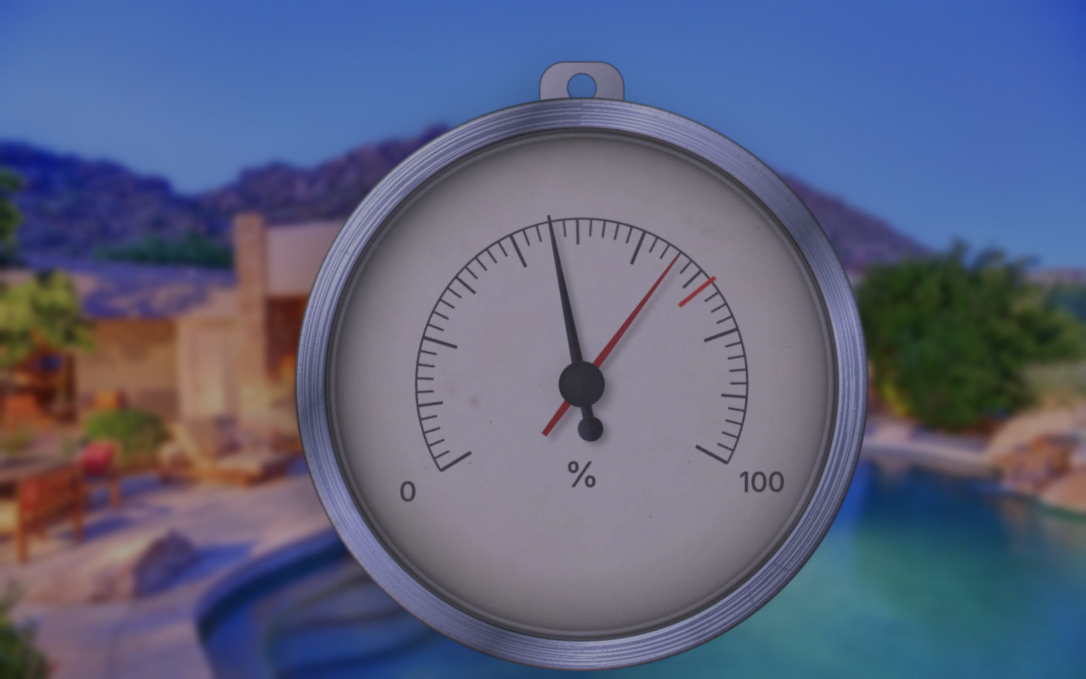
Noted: 46 %
